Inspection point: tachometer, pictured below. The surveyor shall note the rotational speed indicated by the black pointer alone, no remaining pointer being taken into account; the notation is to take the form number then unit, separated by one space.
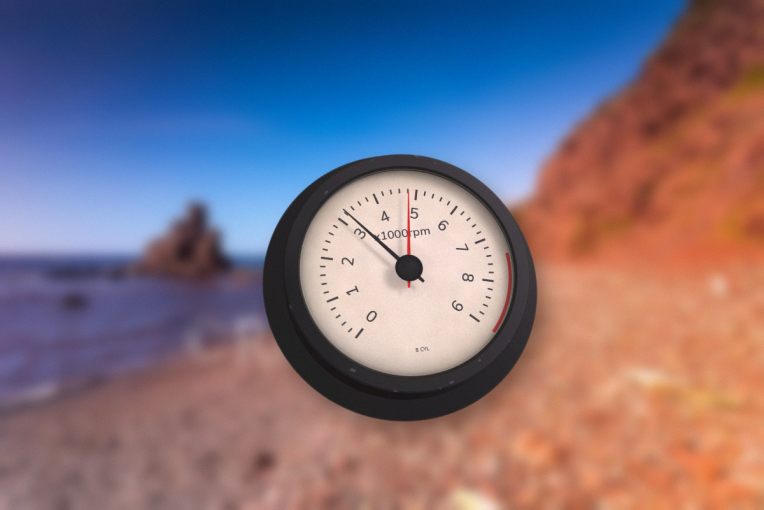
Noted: 3200 rpm
